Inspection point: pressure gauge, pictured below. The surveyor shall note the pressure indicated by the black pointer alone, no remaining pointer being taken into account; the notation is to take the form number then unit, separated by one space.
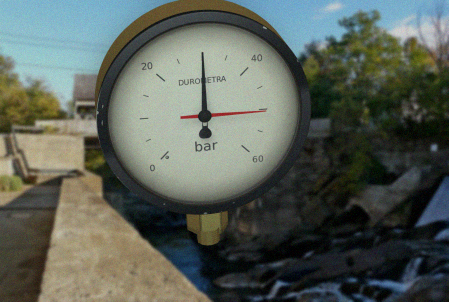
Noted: 30 bar
